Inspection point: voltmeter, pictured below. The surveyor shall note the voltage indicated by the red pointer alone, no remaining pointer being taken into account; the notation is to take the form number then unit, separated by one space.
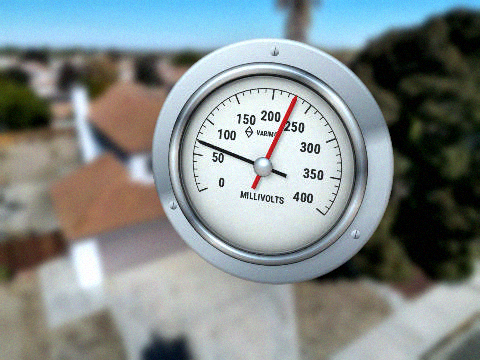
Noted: 230 mV
